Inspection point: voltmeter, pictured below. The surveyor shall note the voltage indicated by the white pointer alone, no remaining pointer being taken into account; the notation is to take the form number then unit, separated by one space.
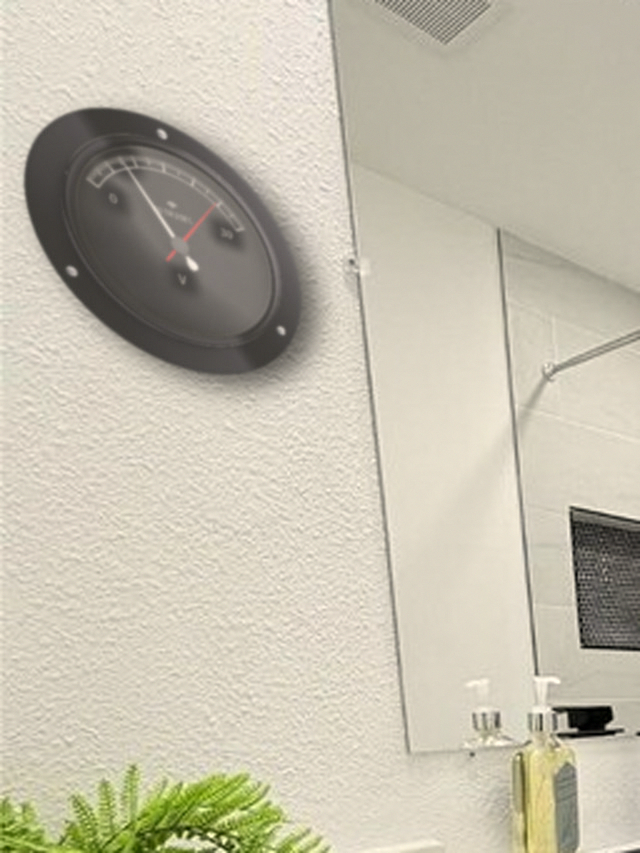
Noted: 7.5 V
